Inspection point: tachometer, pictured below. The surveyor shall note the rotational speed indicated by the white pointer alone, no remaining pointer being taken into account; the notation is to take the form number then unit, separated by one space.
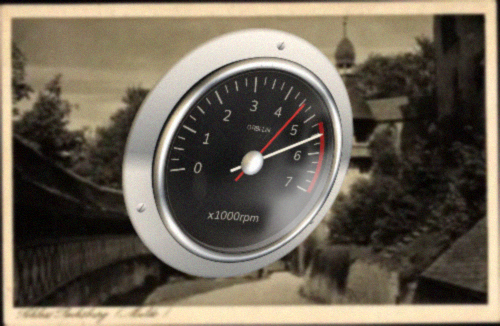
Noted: 5500 rpm
